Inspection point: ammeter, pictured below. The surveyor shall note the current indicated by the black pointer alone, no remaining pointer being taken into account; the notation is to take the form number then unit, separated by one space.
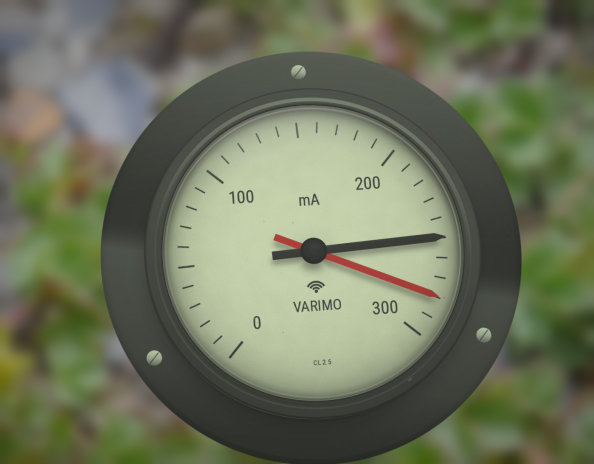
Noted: 250 mA
